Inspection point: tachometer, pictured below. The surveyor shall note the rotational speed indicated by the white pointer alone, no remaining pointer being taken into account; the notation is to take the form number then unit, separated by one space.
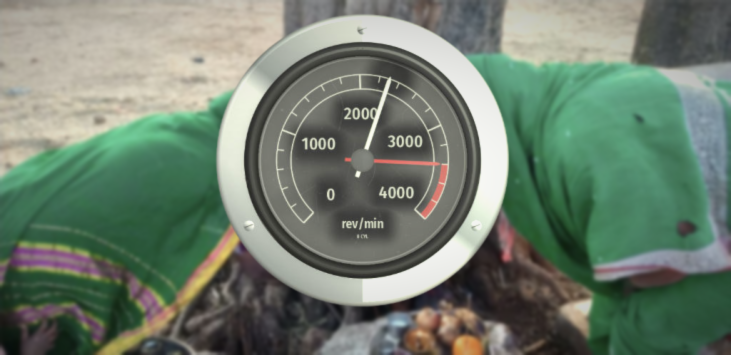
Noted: 2300 rpm
